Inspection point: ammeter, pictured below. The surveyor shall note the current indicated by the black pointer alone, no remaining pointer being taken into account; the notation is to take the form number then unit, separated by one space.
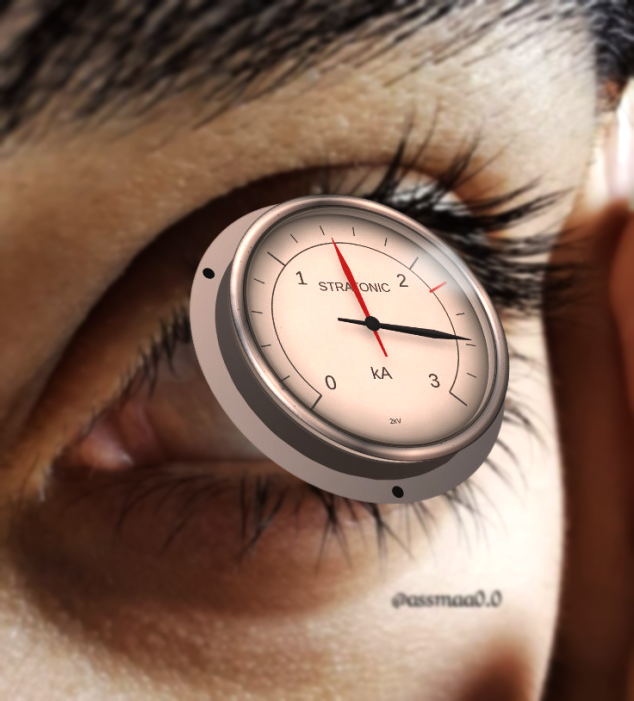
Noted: 2.6 kA
